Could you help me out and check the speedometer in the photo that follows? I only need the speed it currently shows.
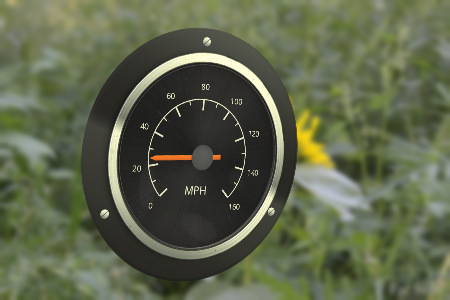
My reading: 25 mph
